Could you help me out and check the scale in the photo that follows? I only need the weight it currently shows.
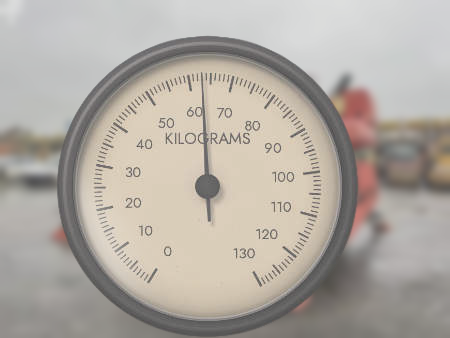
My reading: 63 kg
